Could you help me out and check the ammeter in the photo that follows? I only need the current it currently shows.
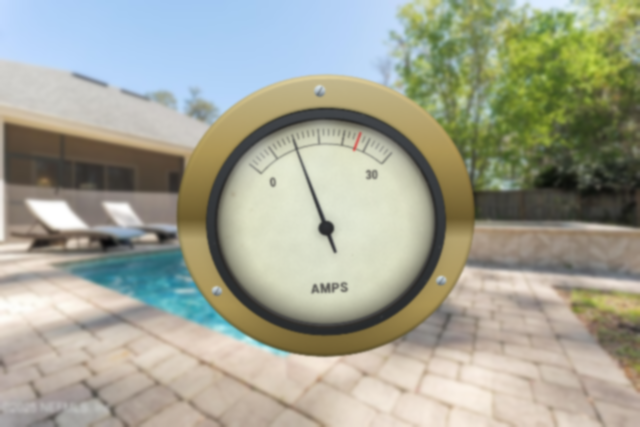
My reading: 10 A
